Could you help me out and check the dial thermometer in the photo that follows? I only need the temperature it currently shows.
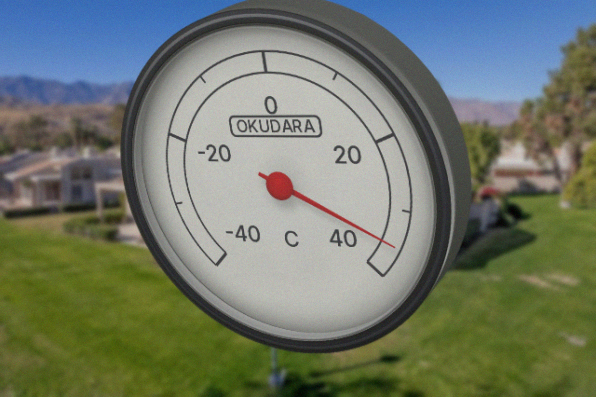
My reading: 35 °C
